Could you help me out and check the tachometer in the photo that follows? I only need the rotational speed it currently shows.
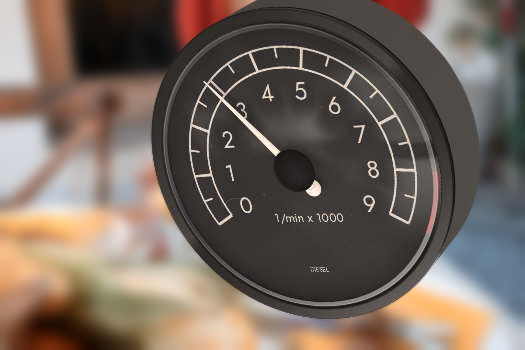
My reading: 3000 rpm
